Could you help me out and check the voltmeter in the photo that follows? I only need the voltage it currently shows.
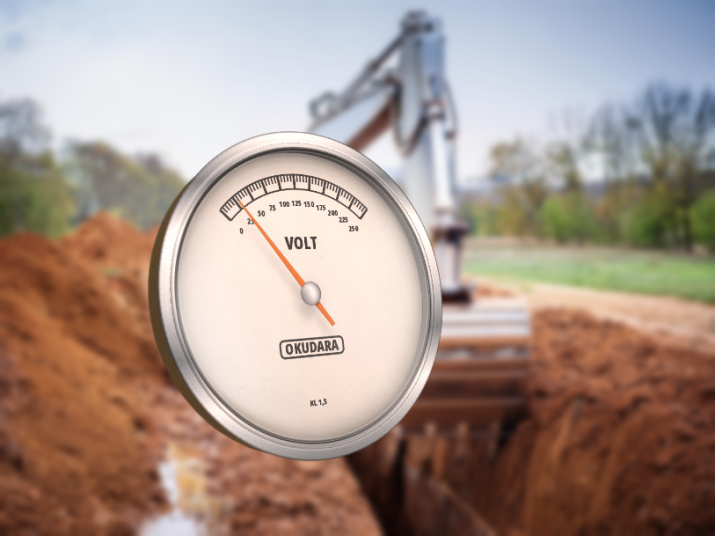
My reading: 25 V
